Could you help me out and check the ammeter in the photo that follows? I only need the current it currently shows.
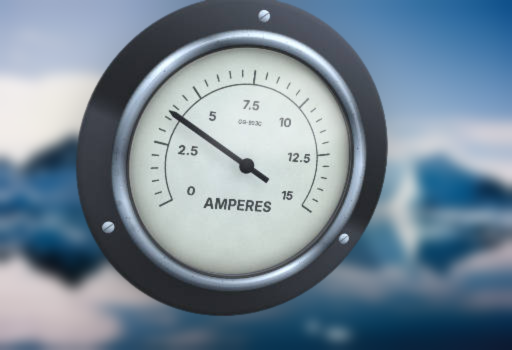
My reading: 3.75 A
